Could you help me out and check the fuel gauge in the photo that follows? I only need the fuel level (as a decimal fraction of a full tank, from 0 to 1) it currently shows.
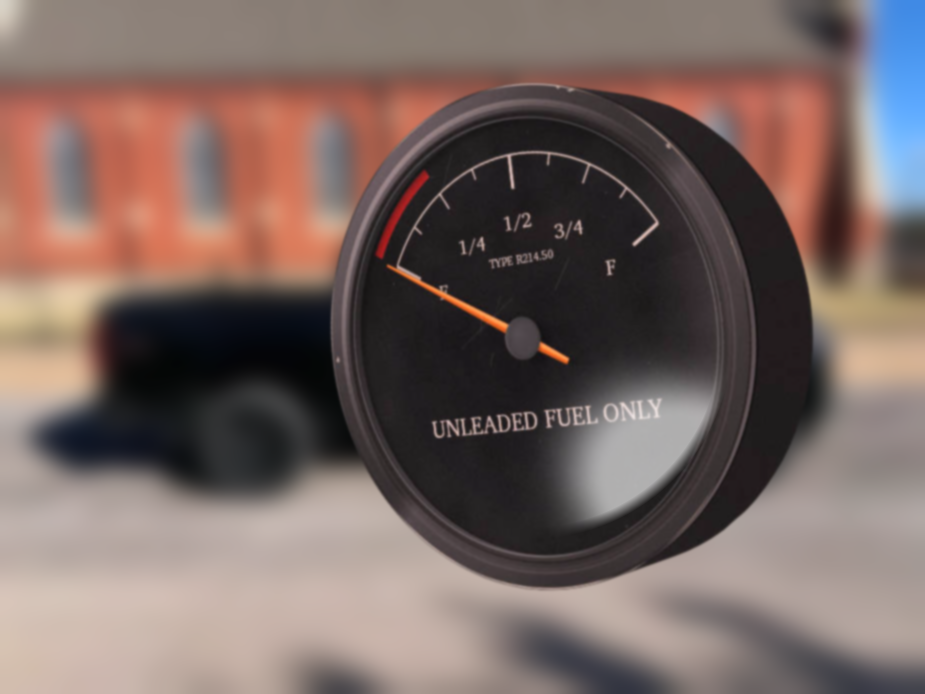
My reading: 0
